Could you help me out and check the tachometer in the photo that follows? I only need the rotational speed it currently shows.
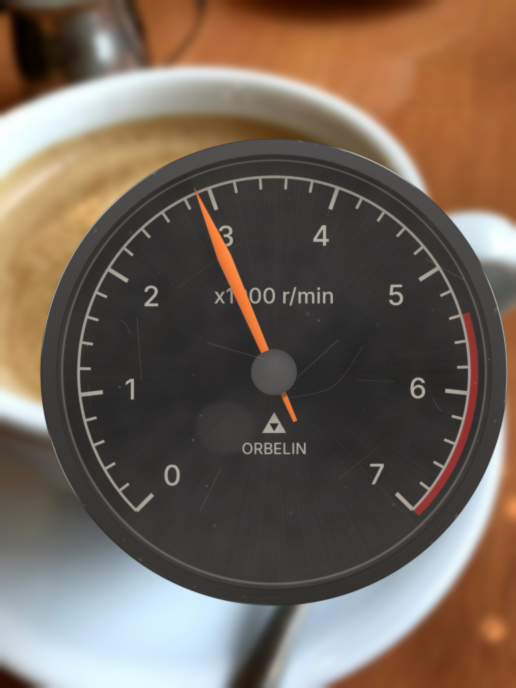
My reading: 2900 rpm
